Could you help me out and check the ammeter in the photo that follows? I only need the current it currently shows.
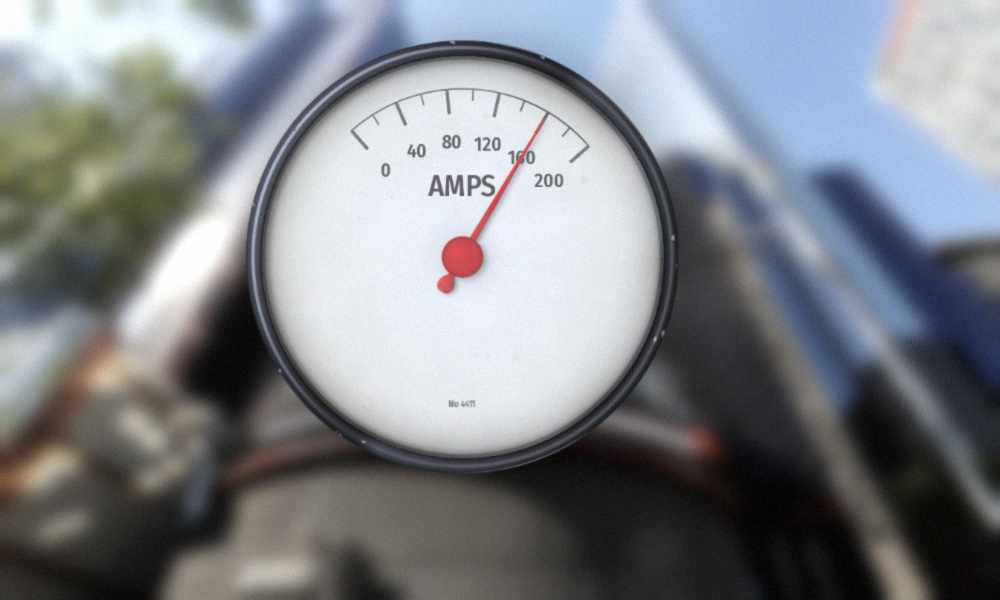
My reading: 160 A
